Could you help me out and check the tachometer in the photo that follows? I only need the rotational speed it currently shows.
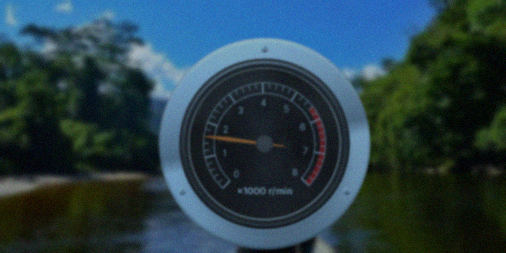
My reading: 1600 rpm
